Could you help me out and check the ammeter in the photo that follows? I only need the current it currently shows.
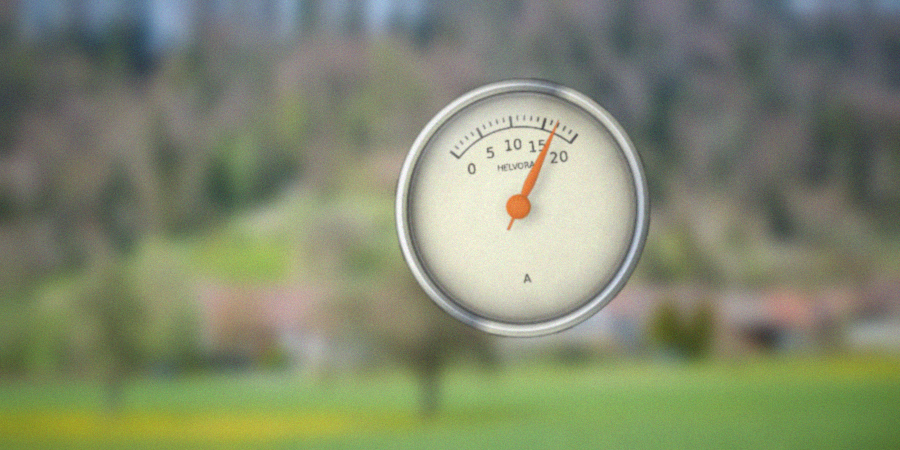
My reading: 17 A
